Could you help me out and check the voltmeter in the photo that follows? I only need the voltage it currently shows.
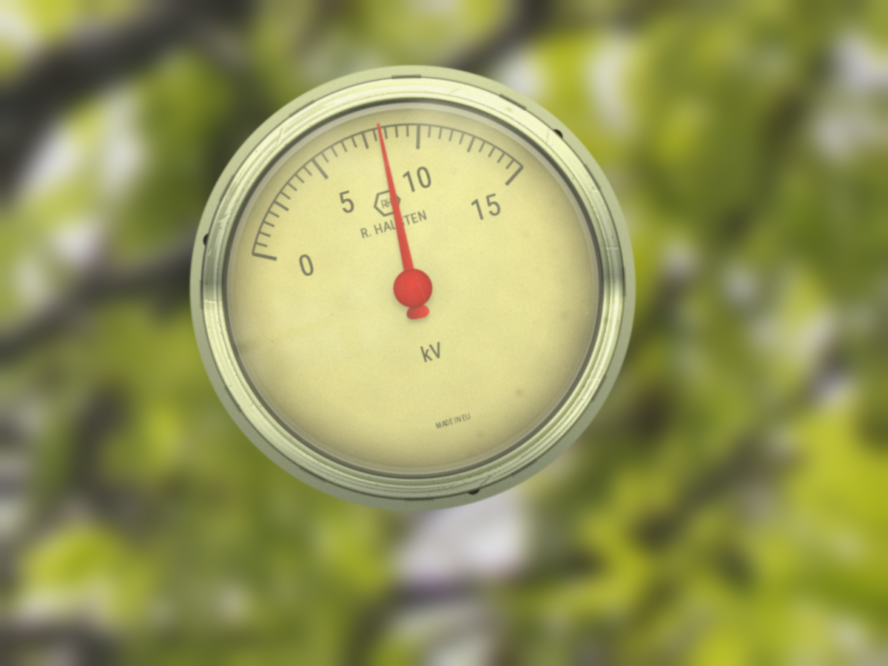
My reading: 8.25 kV
